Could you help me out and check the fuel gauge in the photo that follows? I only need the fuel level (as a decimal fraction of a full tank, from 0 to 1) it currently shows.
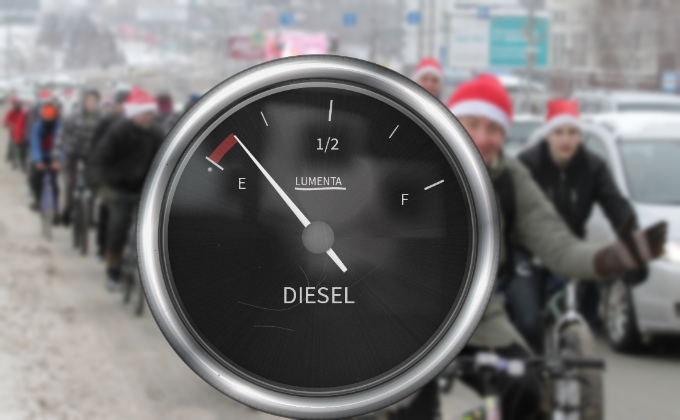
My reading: 0.125
